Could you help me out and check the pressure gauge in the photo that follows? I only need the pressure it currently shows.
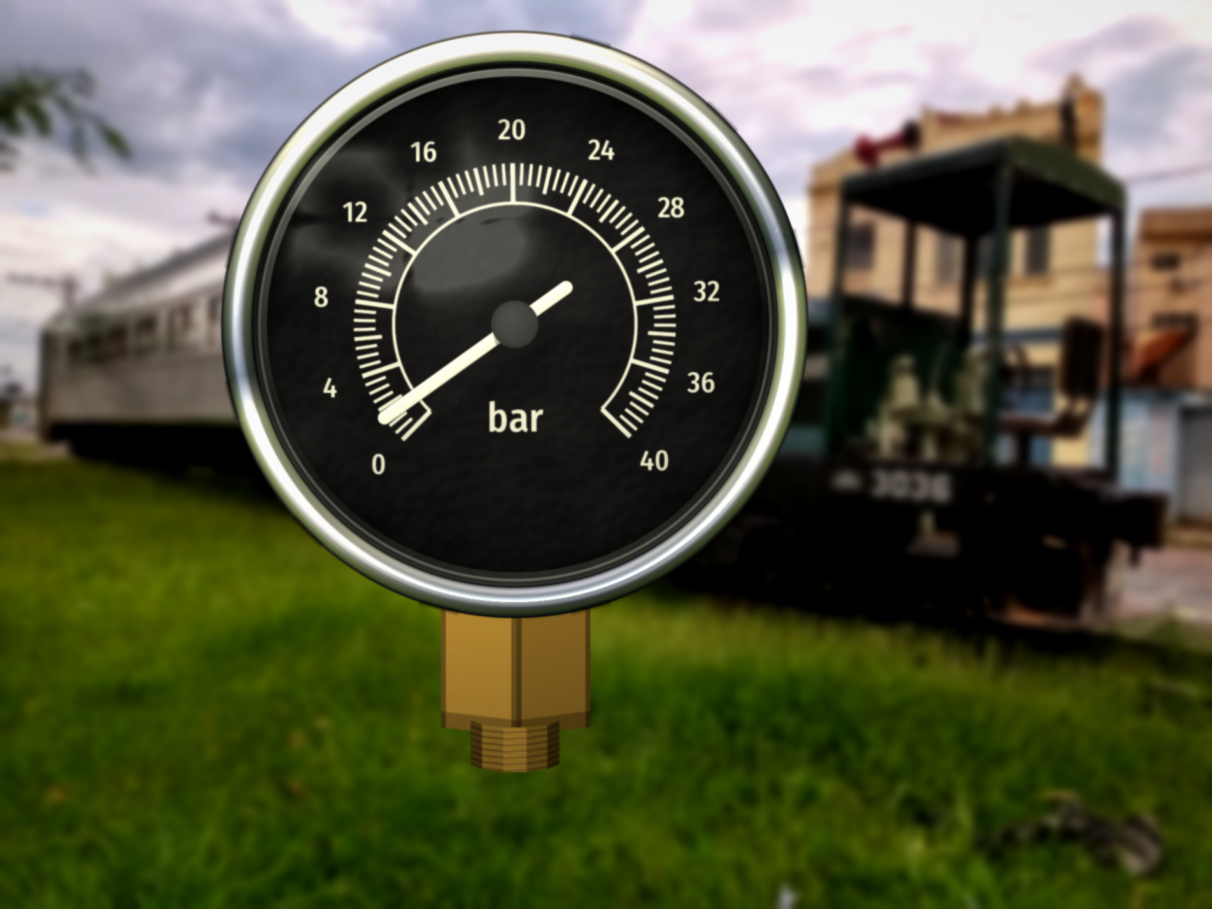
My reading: 1.5 bar
